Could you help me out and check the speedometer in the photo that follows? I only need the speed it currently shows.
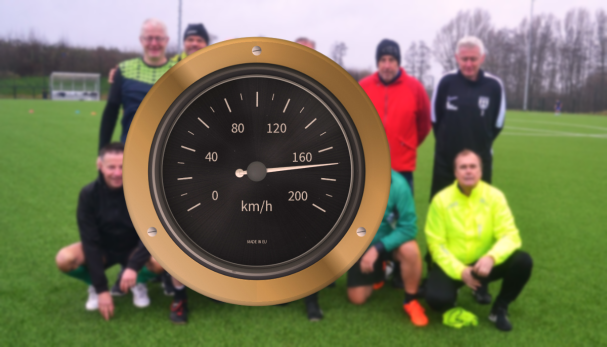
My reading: 170 km/h
